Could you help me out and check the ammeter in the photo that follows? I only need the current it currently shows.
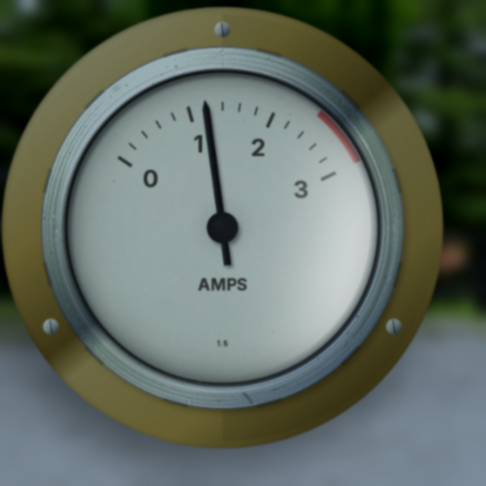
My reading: 1.2 A
